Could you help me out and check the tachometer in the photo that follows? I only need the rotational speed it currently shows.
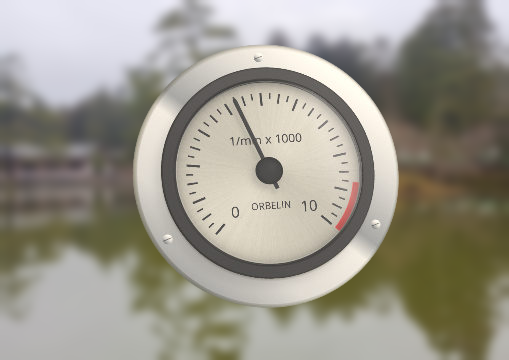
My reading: 4250 rpm
